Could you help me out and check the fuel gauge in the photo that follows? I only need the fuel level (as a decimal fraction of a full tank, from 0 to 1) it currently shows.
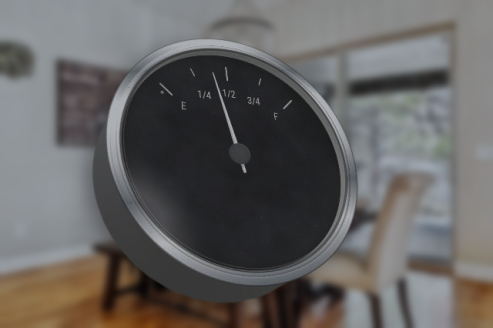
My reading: 0.375
